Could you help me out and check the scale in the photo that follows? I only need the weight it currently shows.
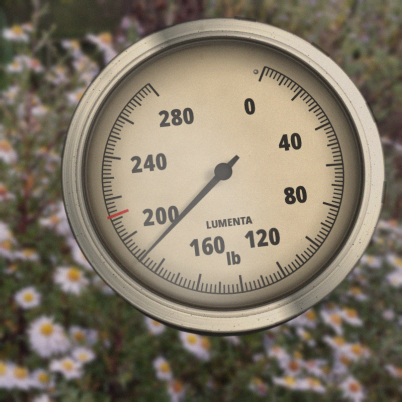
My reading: 188 lb
